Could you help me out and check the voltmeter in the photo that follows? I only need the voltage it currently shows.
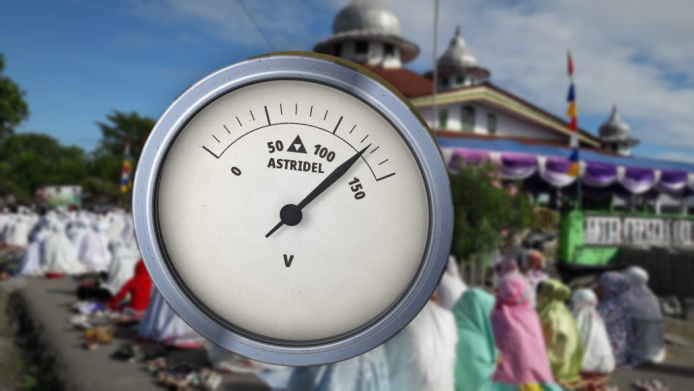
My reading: 125 V
